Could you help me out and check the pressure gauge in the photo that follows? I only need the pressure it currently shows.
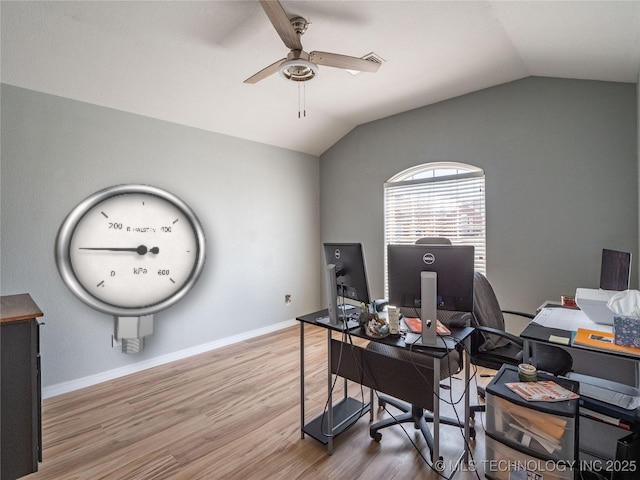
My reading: 100 kPa
